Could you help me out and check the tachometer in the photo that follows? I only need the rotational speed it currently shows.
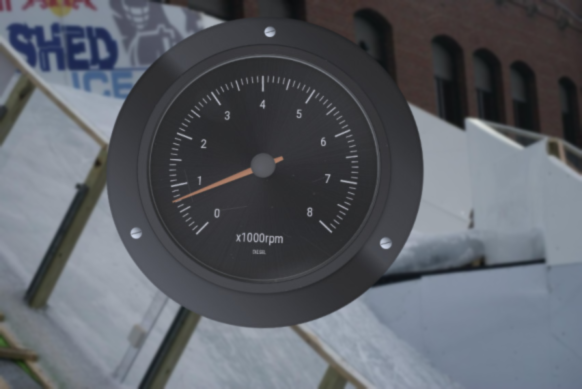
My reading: 700 rpm
